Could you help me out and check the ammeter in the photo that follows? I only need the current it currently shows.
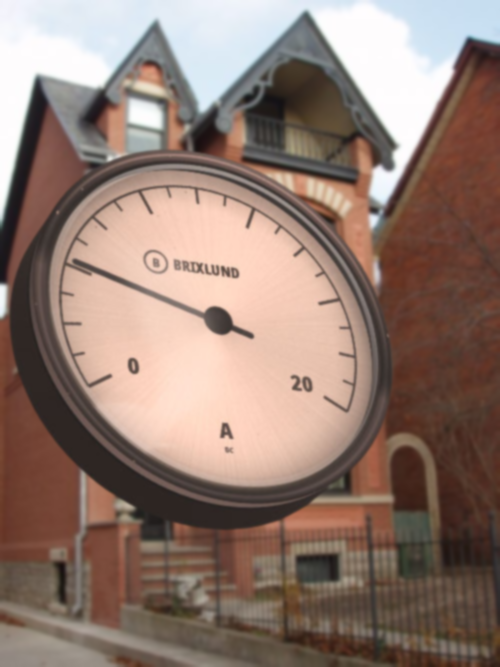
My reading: 4 A
